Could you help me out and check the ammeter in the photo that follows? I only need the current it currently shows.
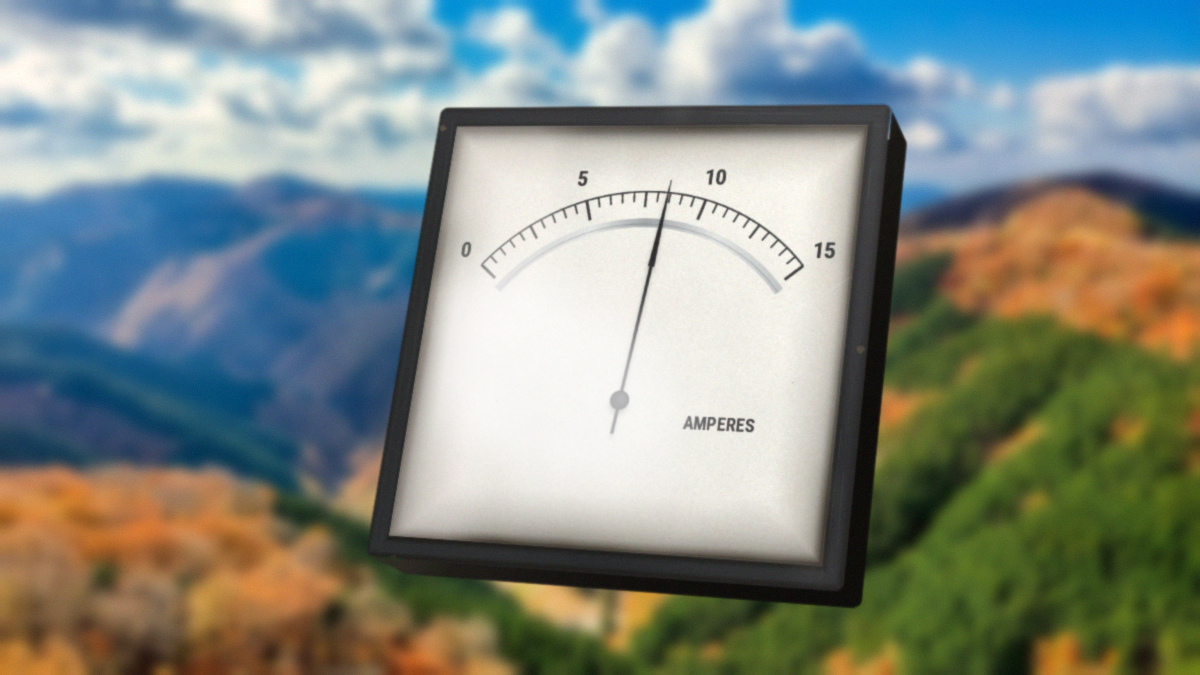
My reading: 8.5 A
